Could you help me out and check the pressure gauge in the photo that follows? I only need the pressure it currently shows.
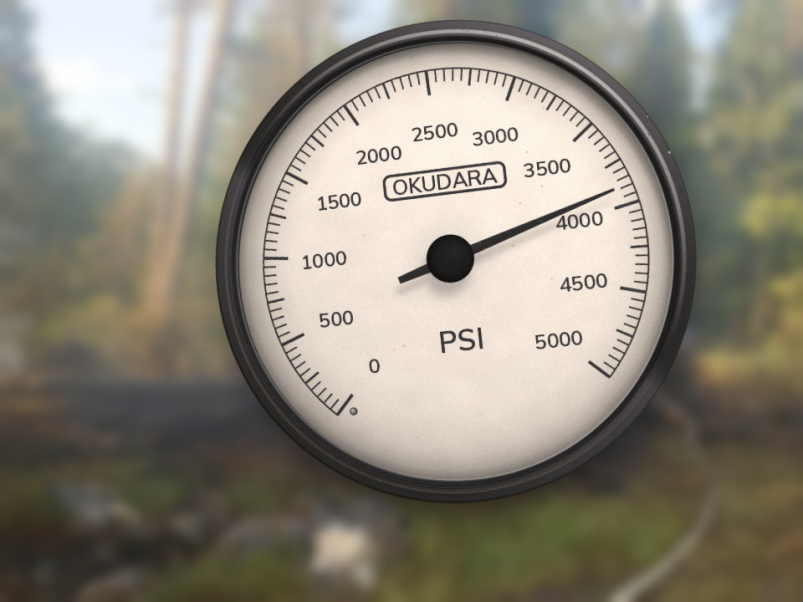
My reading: 3900 psi
